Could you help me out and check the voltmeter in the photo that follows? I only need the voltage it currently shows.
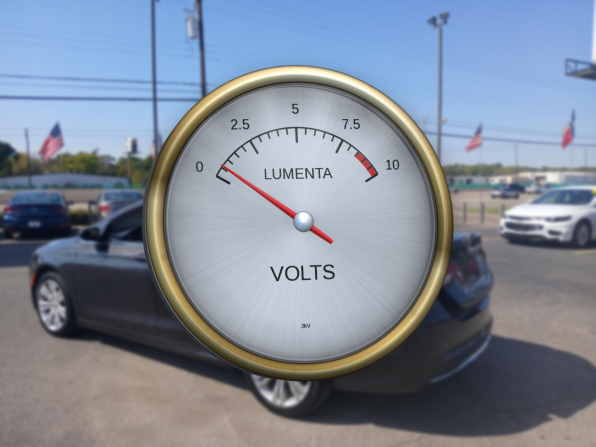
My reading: 0.5 V
